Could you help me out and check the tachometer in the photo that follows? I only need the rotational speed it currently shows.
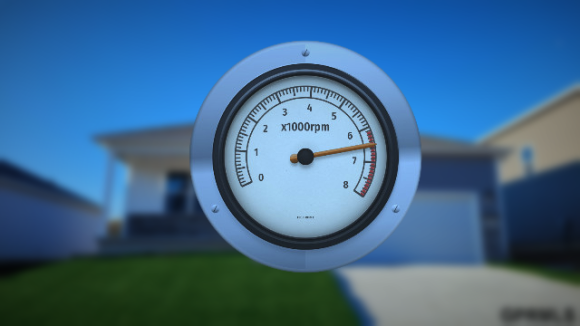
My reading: 6500 rpm
